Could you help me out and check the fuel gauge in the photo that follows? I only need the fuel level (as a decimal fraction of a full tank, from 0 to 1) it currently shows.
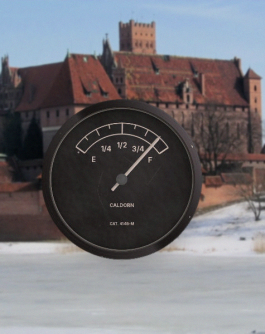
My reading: 0.875
